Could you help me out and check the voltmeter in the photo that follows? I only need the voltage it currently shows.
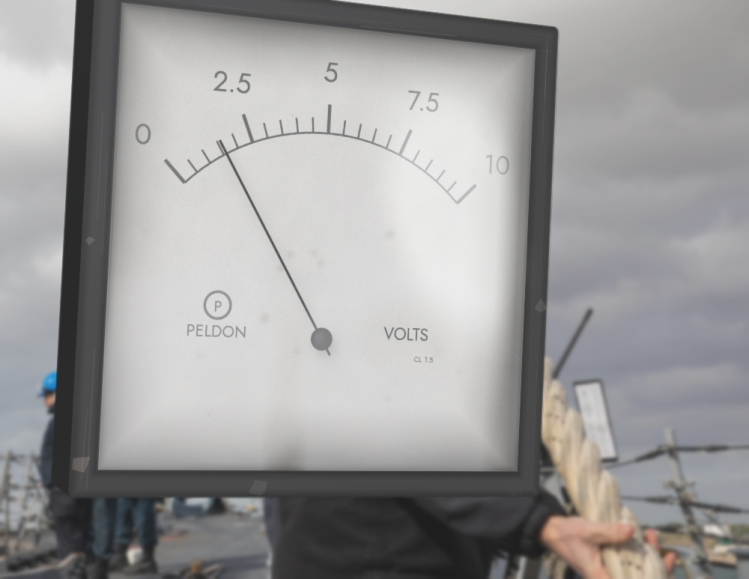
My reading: 1.5 V
